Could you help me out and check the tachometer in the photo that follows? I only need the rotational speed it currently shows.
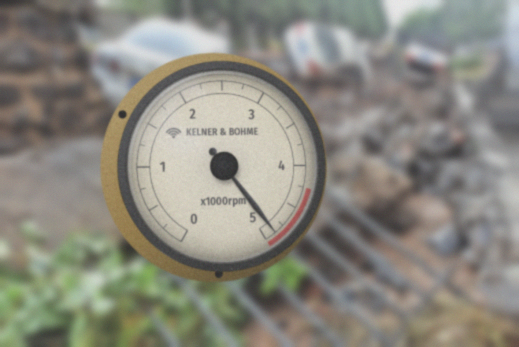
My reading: 4875 rpm
